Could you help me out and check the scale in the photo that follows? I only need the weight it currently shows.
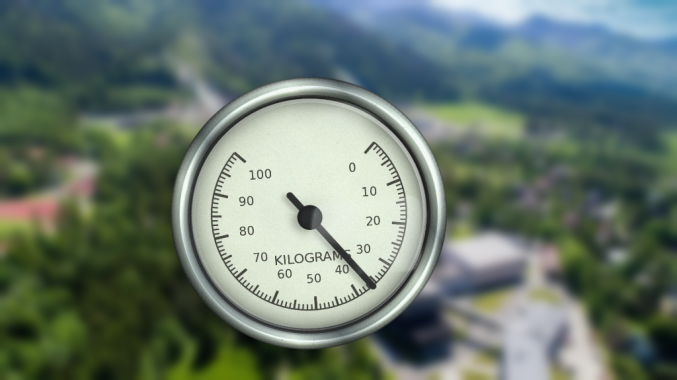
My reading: 36 kg
